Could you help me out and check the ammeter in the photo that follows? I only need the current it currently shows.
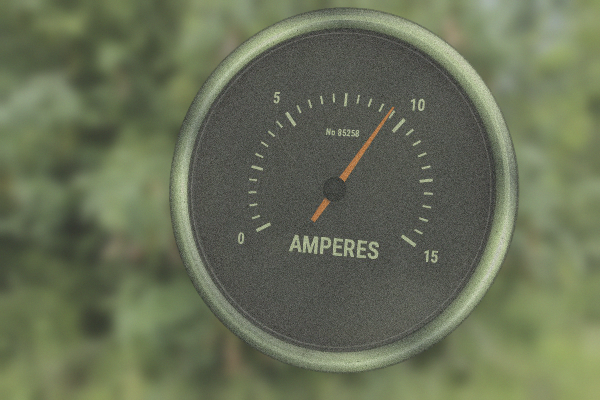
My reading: 9.5 A
